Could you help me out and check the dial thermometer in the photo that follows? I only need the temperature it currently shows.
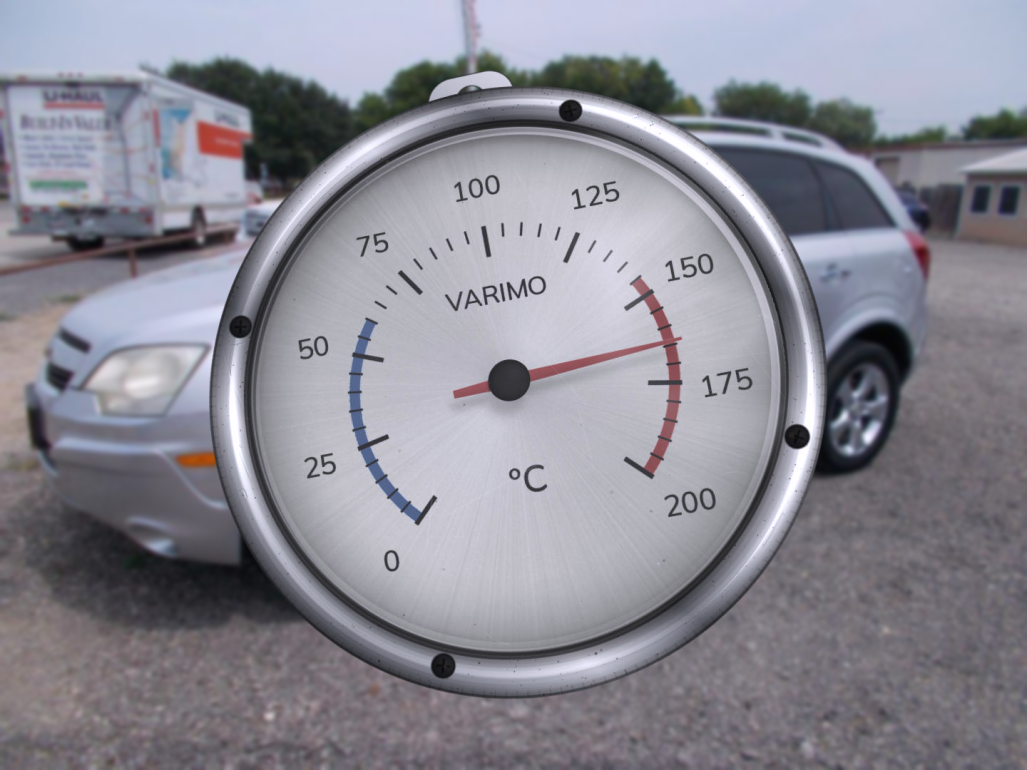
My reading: 165 °C
